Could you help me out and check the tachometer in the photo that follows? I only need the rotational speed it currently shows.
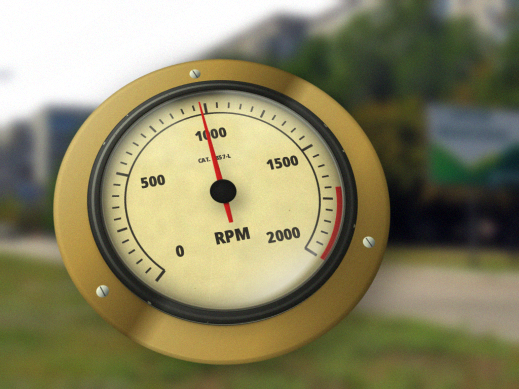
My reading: 975 rpm
